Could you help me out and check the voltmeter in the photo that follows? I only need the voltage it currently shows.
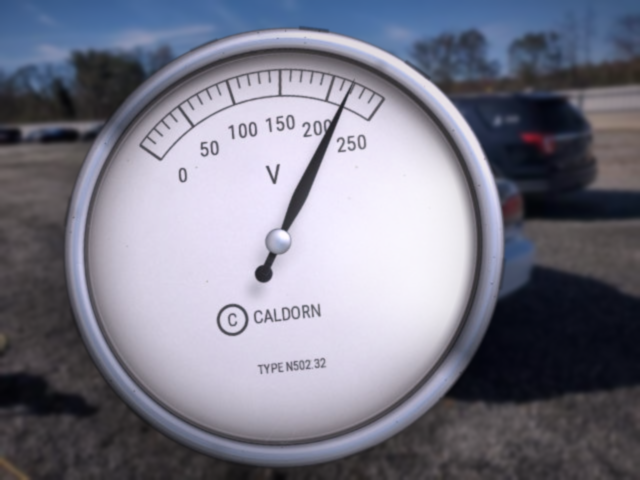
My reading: 220 V
